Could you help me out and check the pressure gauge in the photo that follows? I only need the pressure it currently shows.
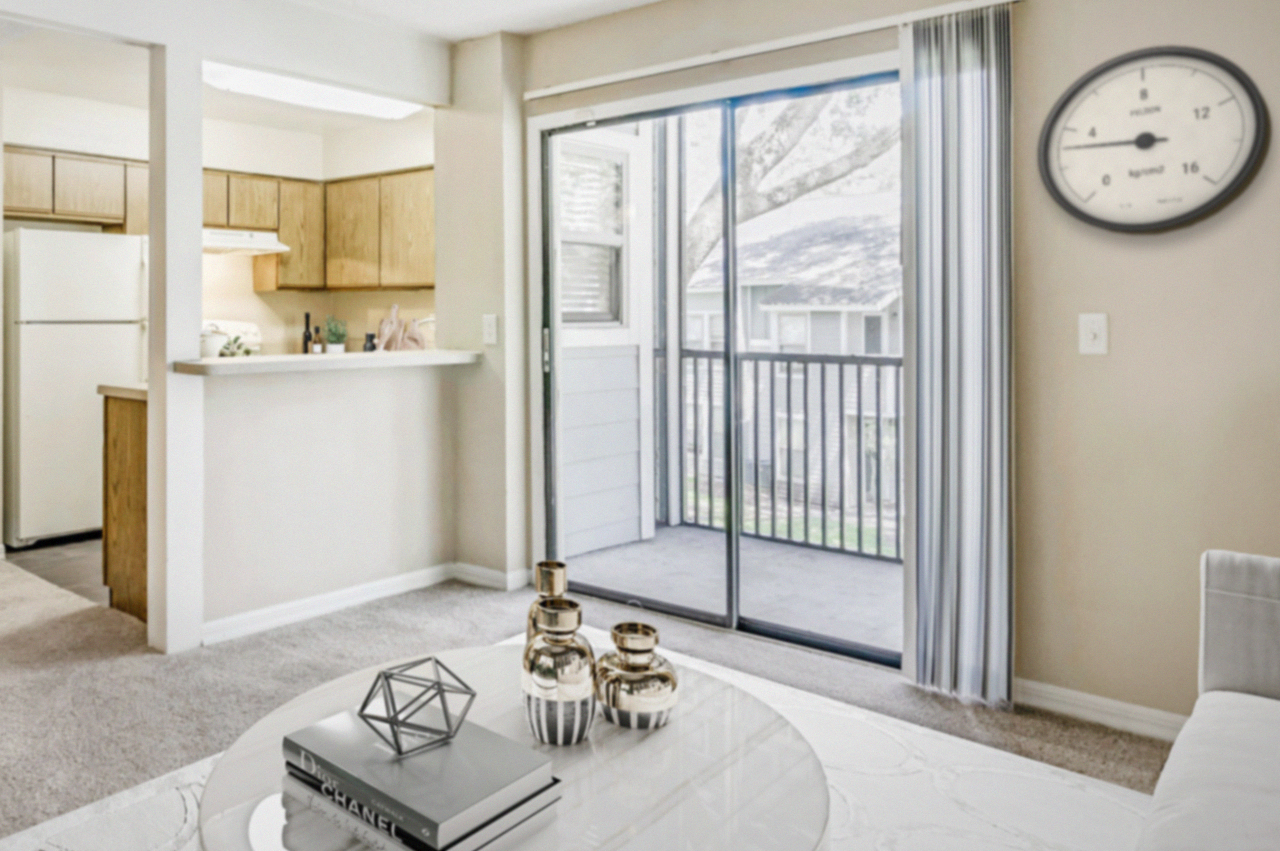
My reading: 3 kg/cm²
